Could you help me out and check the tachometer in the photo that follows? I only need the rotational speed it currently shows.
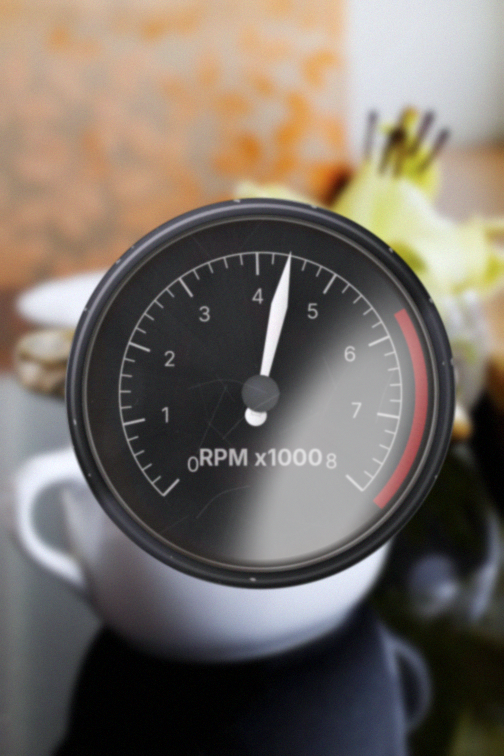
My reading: 4400 rpm
